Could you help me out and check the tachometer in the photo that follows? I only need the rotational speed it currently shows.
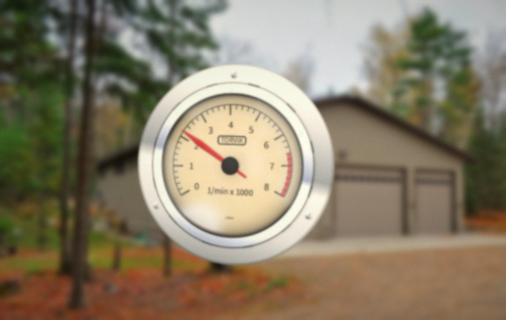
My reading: 2200 rpm
